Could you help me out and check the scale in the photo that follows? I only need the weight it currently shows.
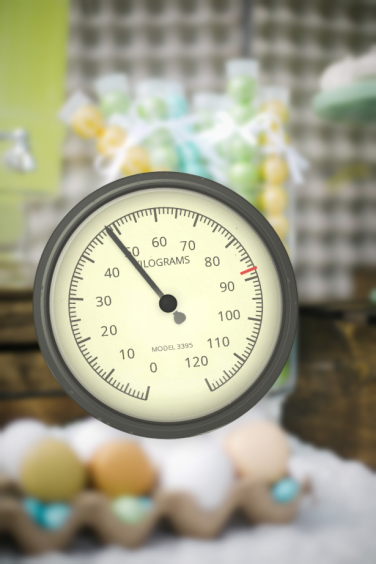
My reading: 48 kg
